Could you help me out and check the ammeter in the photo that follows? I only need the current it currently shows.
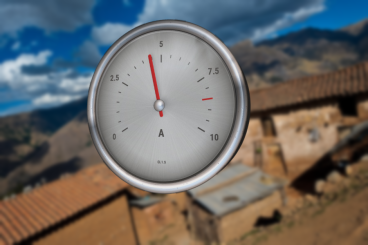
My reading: 4.5 A
